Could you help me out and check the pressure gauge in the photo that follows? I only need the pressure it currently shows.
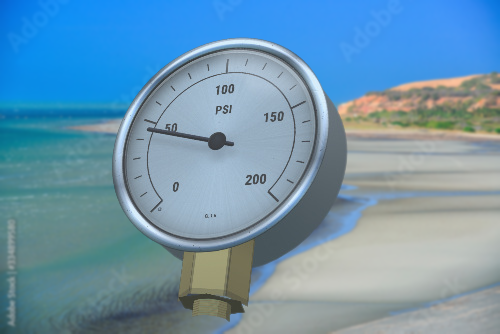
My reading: 45 psi
